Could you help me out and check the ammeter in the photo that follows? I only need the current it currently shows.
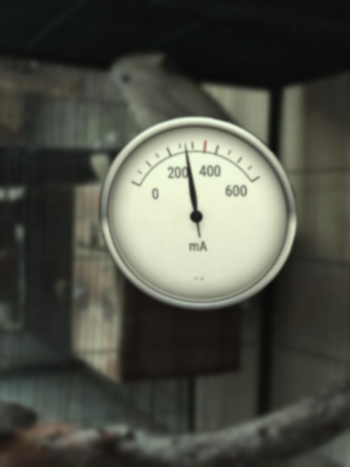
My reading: 275 mA
